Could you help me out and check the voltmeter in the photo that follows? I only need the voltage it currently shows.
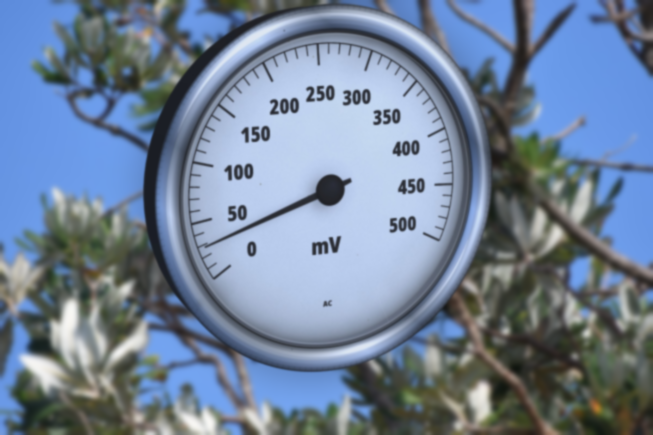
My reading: 30 mV
